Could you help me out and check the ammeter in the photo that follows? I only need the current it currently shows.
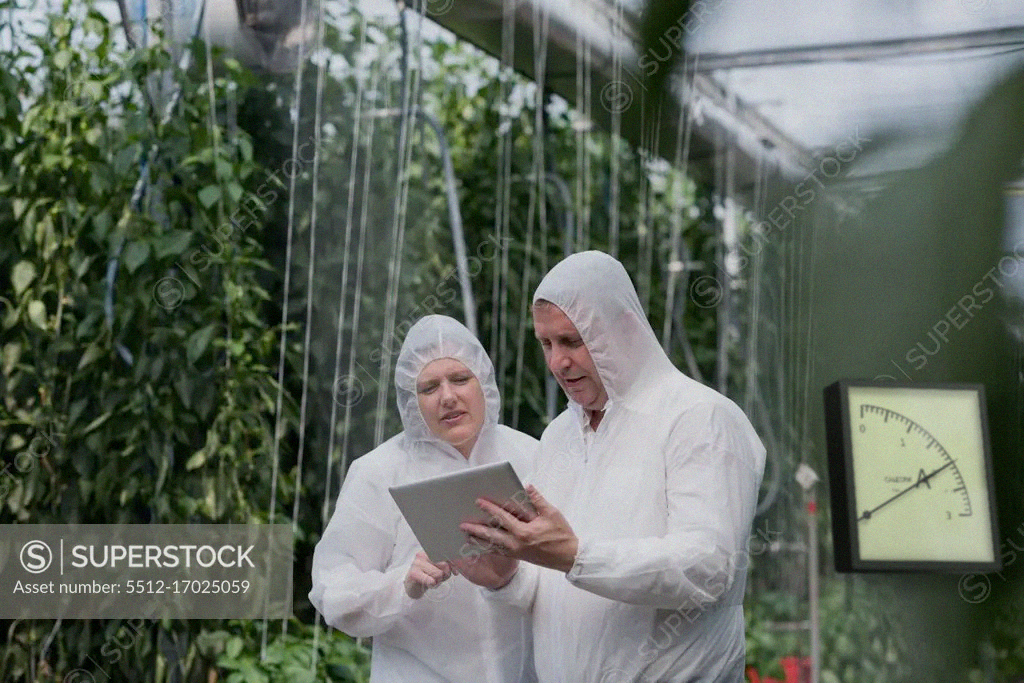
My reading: 2 A
